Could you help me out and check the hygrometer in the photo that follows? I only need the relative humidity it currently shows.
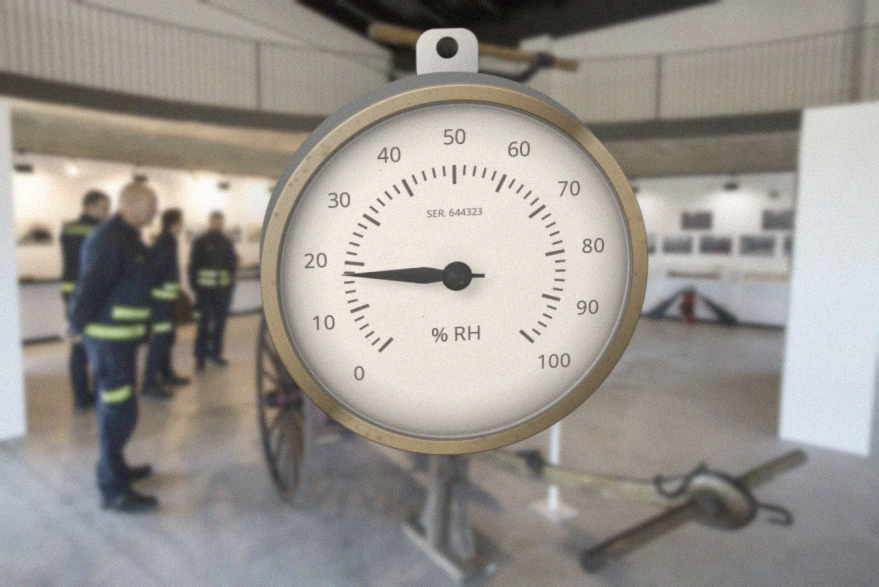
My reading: 18 %
